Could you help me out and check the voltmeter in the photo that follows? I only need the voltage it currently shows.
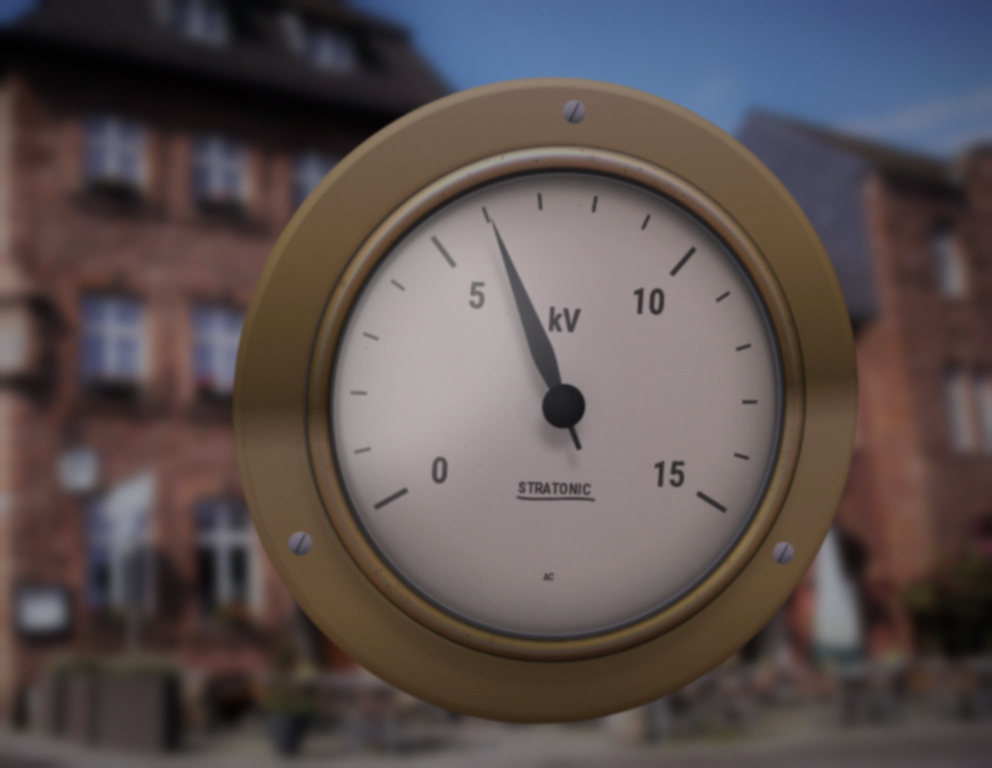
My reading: 6 kV
